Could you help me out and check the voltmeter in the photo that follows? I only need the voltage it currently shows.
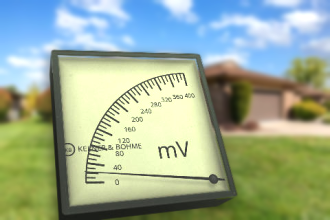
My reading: 20 mV
